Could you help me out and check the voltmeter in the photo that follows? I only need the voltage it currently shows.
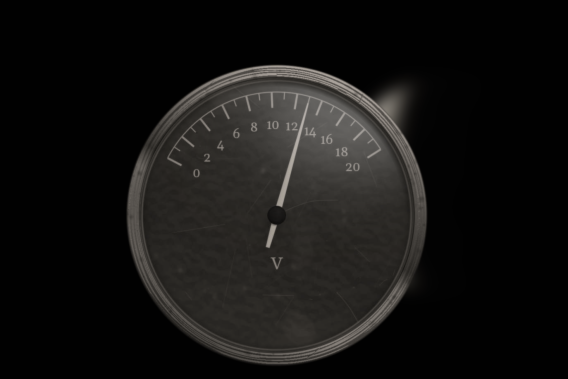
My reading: 13 V
